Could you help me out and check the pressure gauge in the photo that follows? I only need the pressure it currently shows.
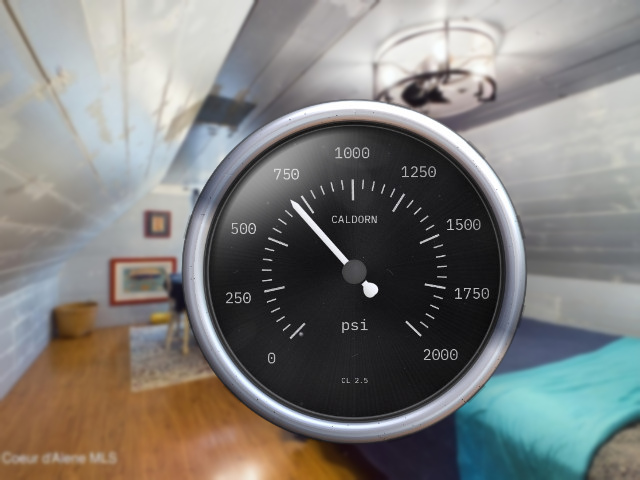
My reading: 700 psi
